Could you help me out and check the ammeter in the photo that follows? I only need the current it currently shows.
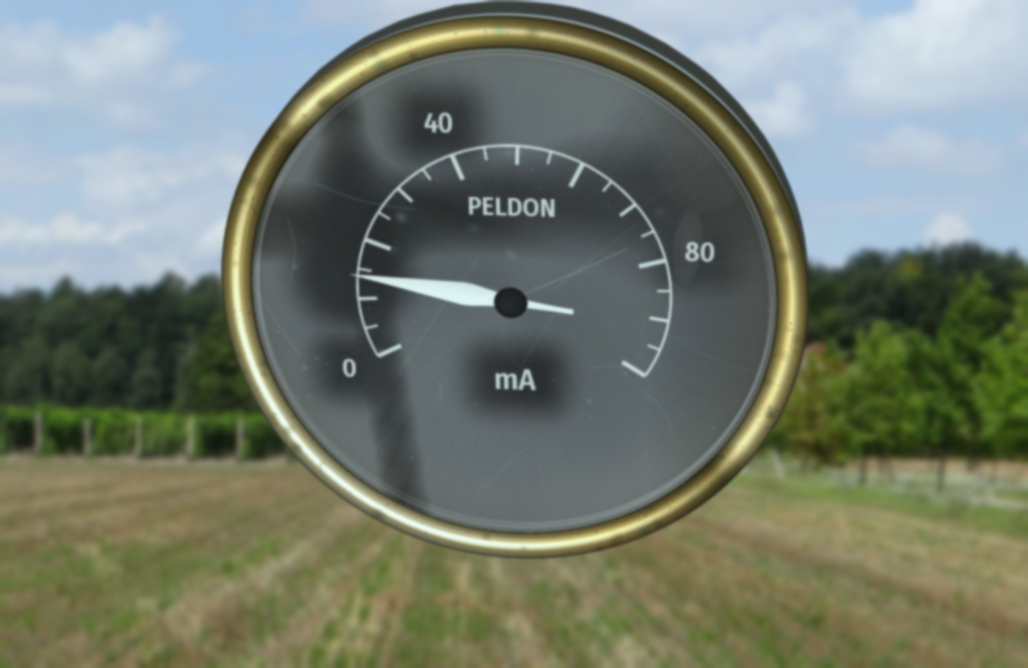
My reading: 15 mA
